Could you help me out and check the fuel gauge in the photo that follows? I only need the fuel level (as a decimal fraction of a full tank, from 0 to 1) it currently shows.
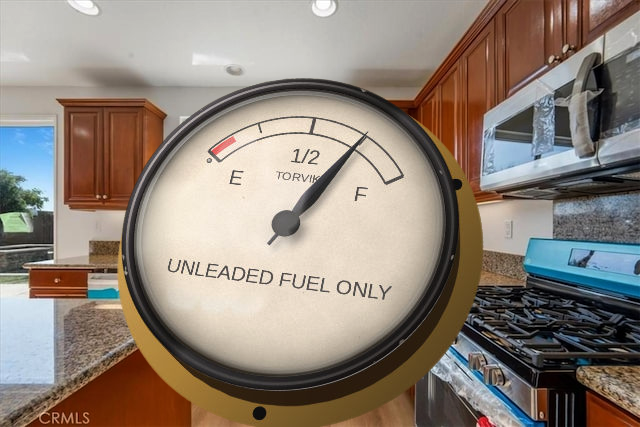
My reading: 0.75
